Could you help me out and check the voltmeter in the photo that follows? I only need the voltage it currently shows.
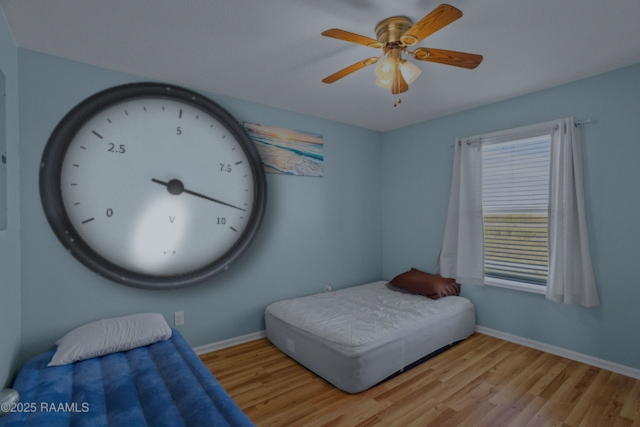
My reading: 9.25 V
